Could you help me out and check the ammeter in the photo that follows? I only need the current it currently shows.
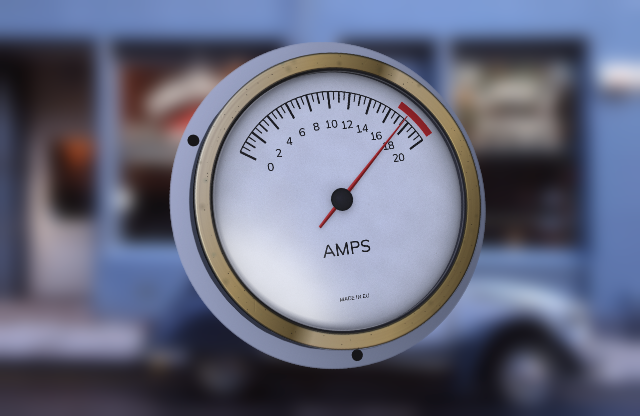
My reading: 17.5 A
